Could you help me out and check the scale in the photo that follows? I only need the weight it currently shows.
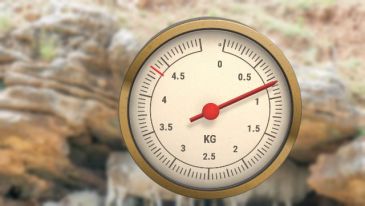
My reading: 0.8 kg
